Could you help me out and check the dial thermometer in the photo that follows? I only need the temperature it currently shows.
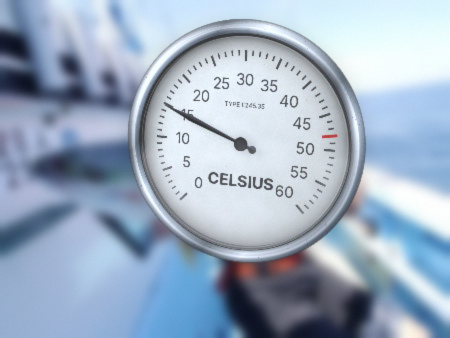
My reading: 15 °C
